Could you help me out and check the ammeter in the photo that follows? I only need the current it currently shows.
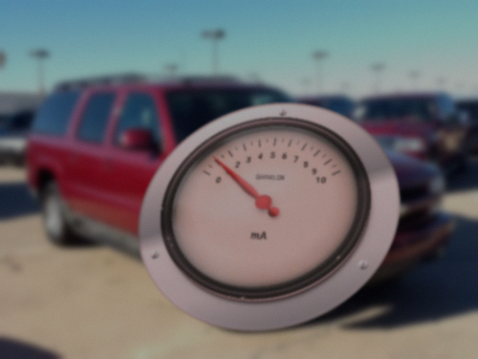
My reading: 1 mA
